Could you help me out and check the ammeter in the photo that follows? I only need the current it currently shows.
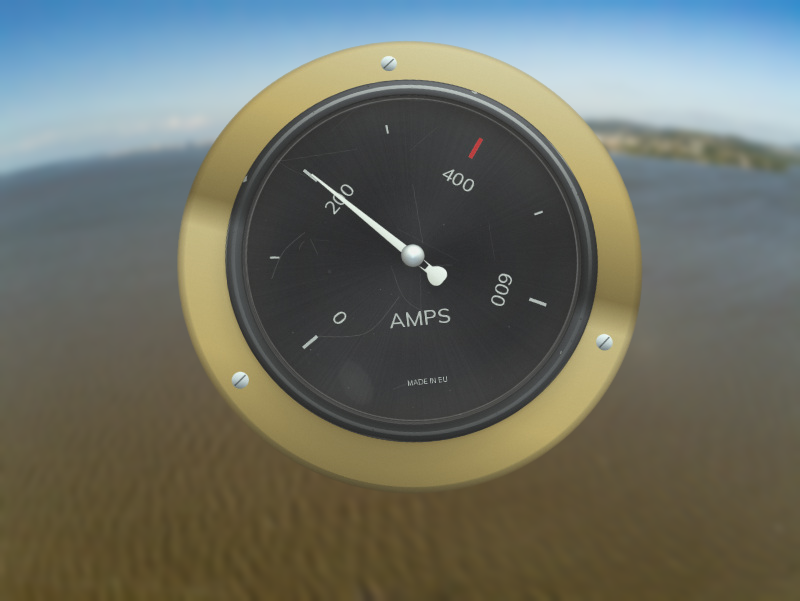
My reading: 200 A
